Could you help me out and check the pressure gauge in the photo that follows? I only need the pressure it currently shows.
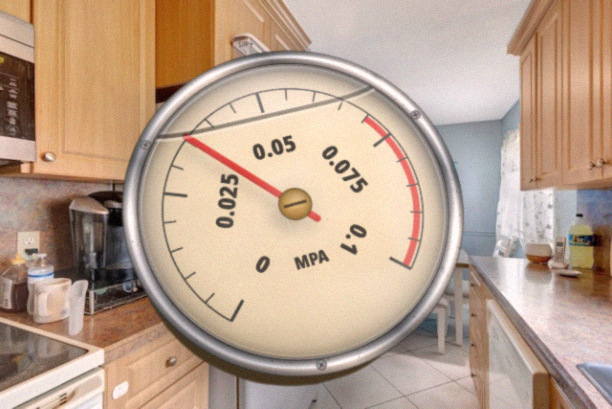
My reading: 0.035 MPa
